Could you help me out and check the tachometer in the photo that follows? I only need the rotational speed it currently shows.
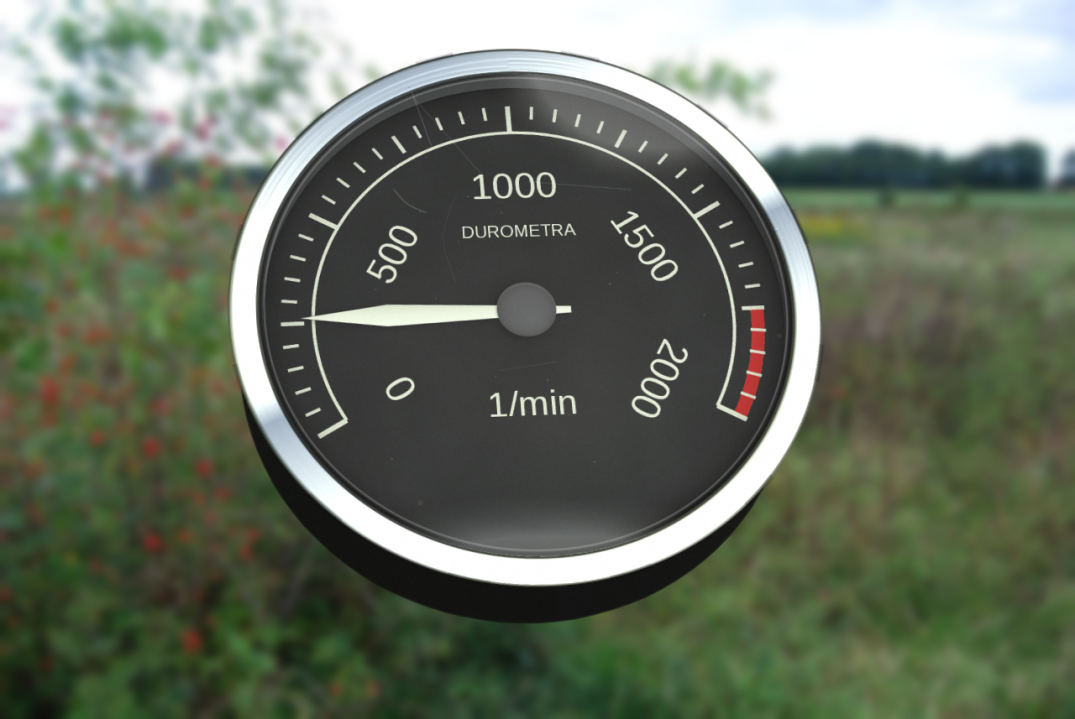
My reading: 250 rpm
